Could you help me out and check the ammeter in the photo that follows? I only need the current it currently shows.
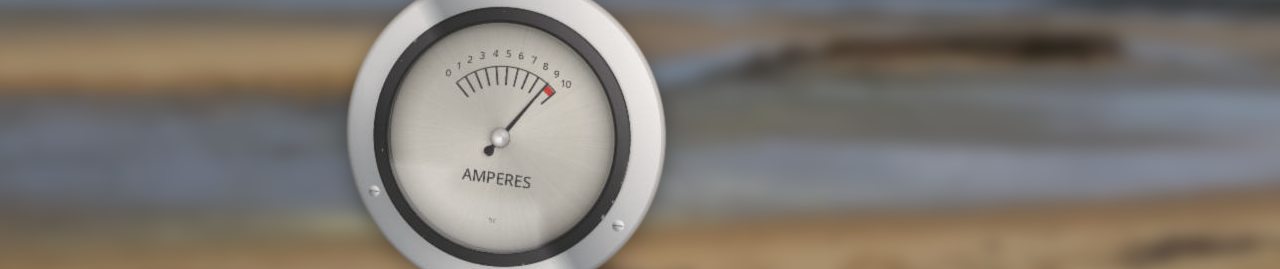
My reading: 9 A
